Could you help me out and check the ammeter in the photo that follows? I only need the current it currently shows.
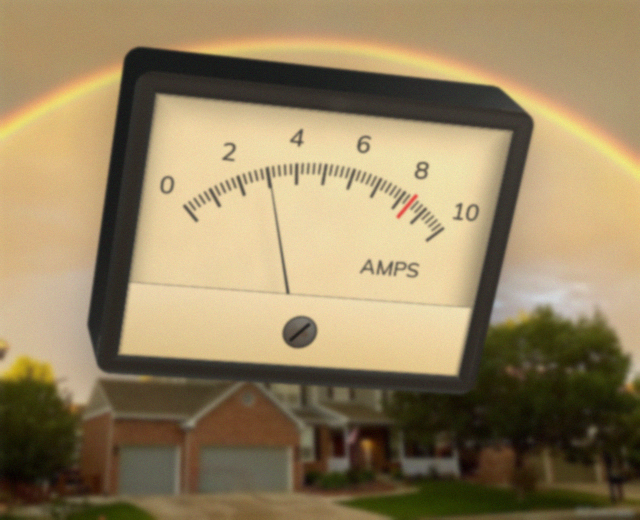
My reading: 3 A
